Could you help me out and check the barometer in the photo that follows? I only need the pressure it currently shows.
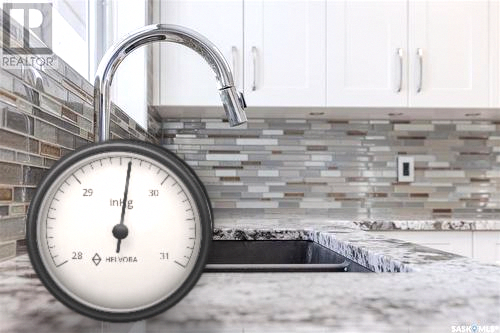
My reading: 29.6 inHg
